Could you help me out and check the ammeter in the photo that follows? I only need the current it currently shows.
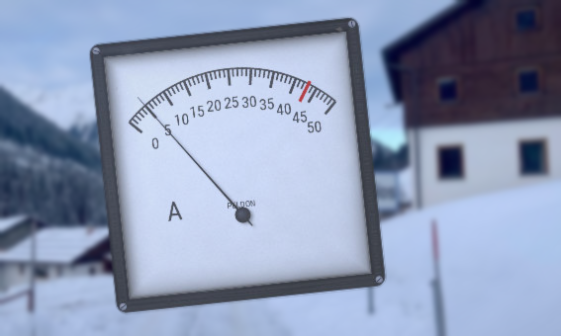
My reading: 5 A
